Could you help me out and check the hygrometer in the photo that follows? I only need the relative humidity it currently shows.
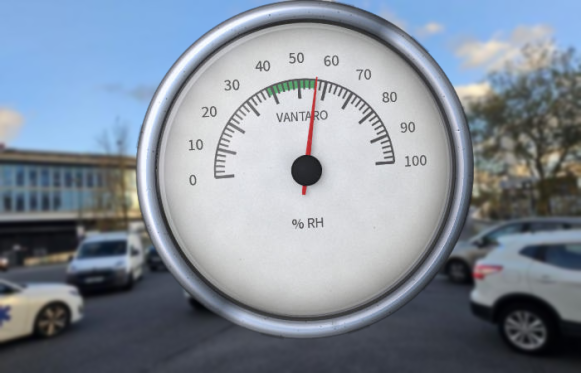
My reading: 56 %
